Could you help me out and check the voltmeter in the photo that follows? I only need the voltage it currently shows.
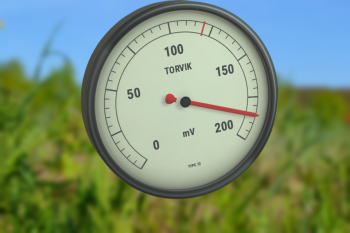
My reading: 185 mV
